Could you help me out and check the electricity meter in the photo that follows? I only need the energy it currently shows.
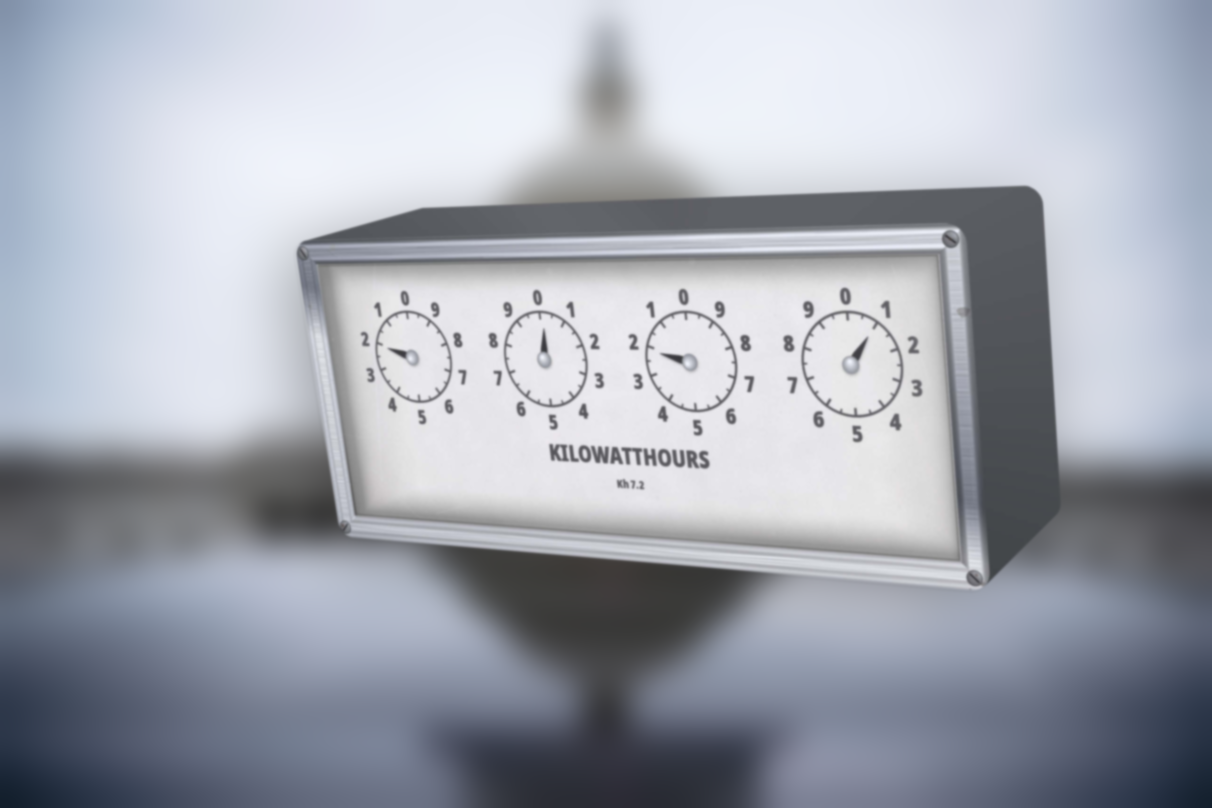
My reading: 2021 kWh
